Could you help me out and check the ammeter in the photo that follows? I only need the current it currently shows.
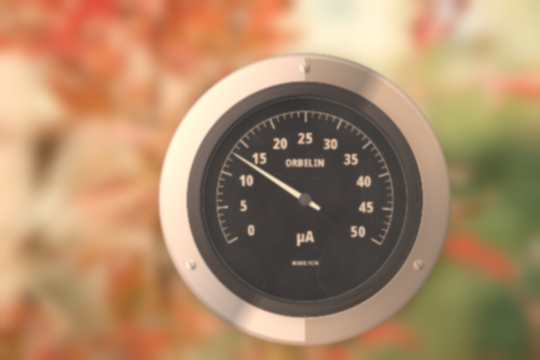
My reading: 13 µA
